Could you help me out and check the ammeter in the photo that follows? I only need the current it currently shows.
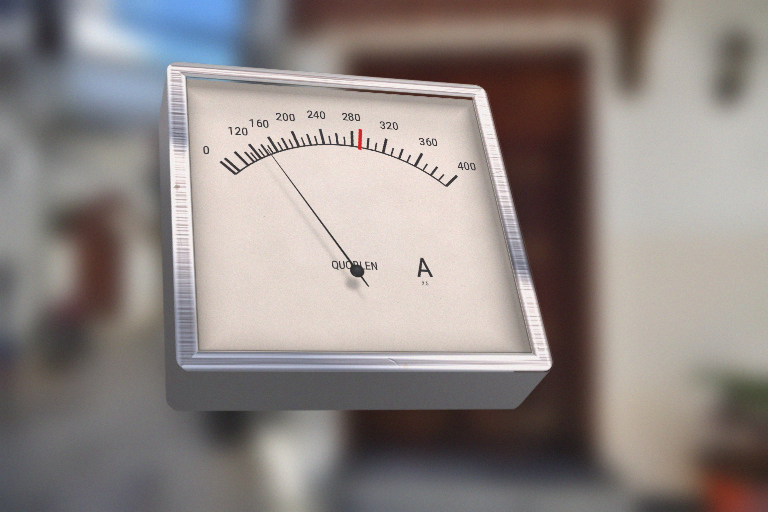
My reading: 140 A
